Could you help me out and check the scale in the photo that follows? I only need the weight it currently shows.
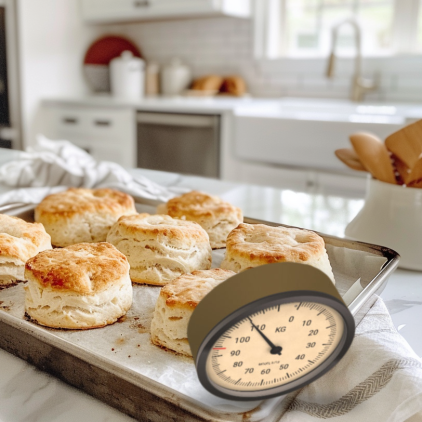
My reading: 110 kg
